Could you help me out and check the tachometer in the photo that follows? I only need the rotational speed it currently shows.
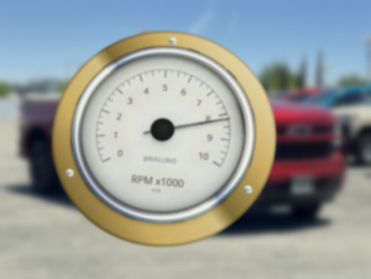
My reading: 8250 rpm
